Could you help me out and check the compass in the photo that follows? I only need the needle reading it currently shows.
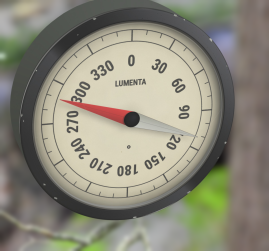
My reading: 290 °
